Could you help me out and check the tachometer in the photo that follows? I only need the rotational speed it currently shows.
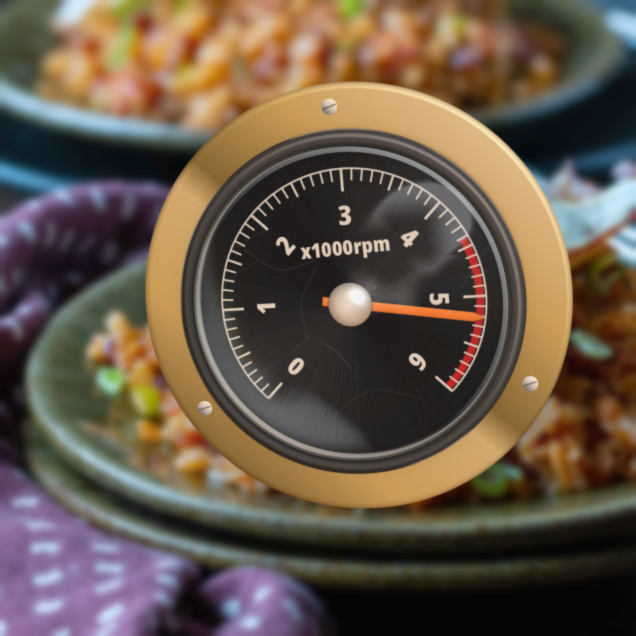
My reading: 5200 rpm
